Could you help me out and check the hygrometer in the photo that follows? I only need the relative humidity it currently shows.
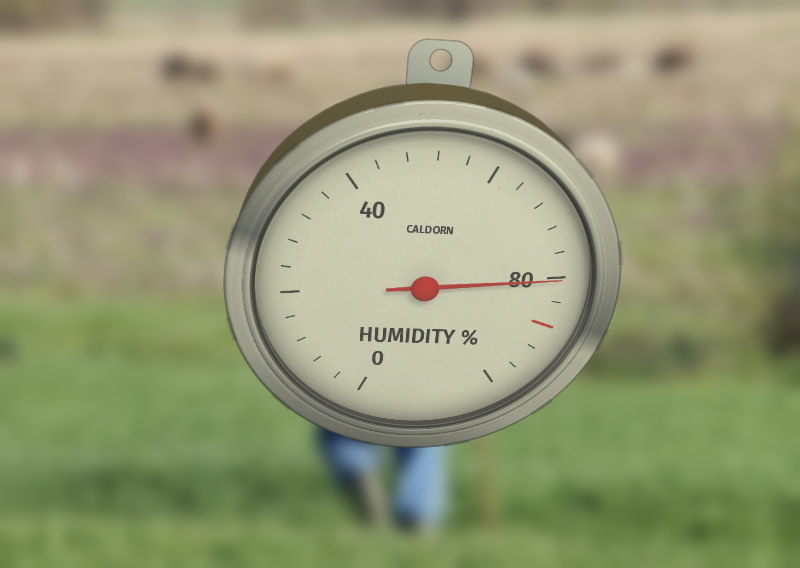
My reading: 80 %
